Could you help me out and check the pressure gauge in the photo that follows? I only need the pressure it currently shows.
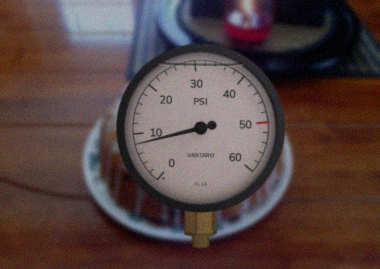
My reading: 8 psi
